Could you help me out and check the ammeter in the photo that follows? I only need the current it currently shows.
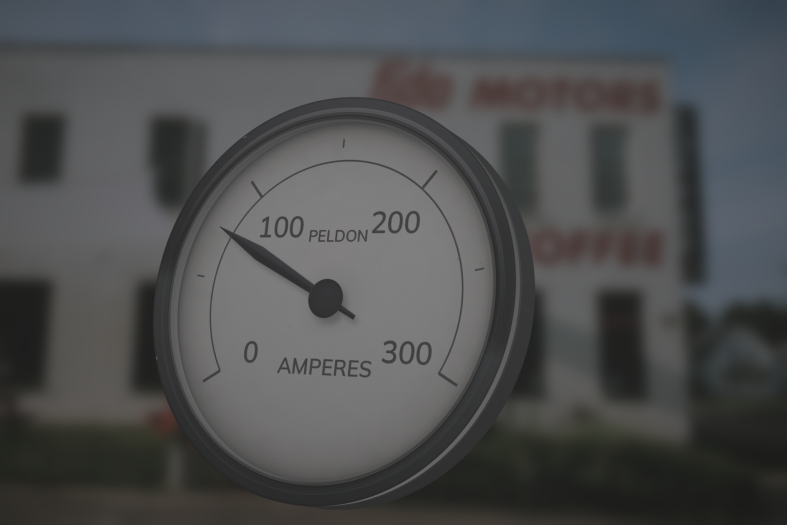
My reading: 75 A
